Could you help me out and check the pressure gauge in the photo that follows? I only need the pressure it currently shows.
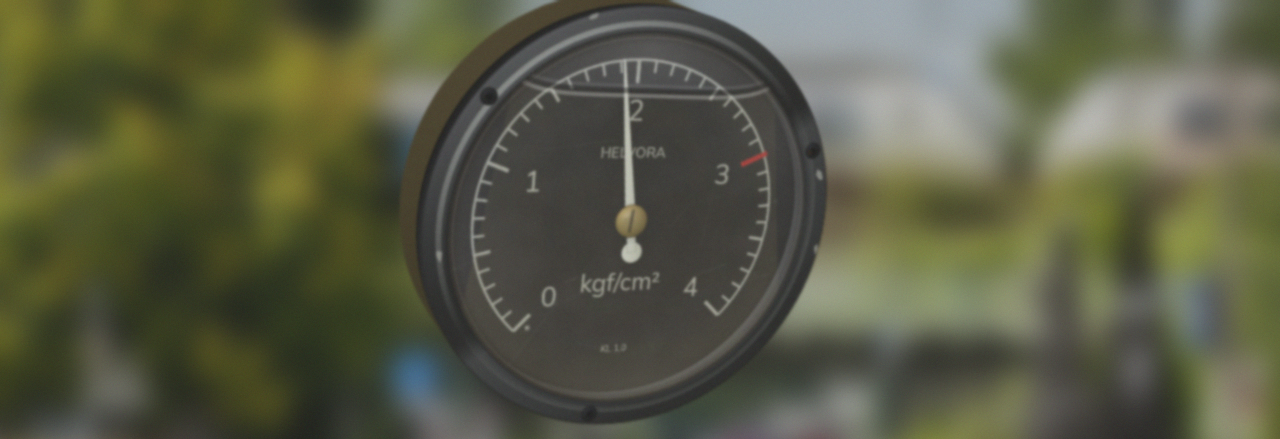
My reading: 1.9 kg/cm²
